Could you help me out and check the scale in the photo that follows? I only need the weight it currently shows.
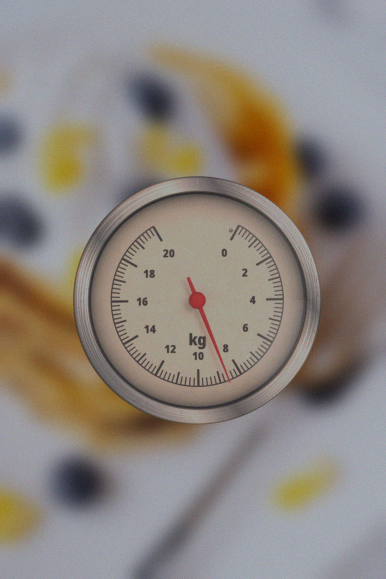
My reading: 8.6 kg
